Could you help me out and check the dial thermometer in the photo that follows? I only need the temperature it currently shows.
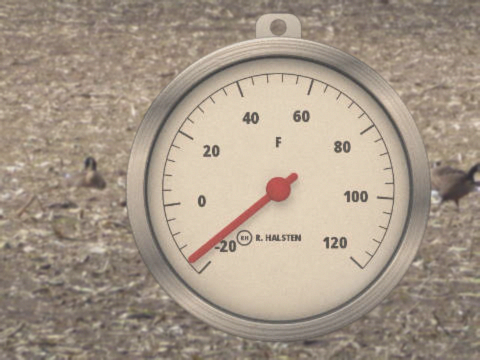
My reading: -16 °F
